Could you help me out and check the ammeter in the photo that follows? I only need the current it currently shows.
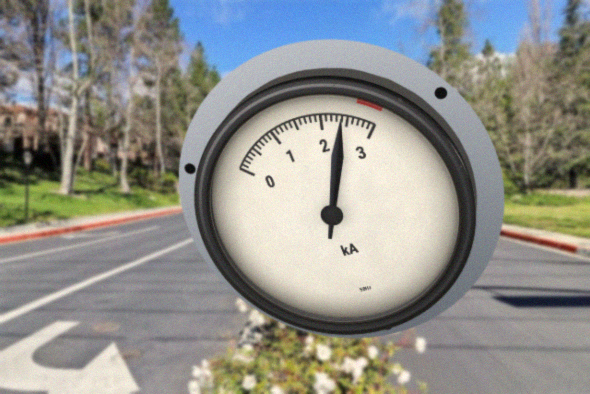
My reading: 2.4 kA
